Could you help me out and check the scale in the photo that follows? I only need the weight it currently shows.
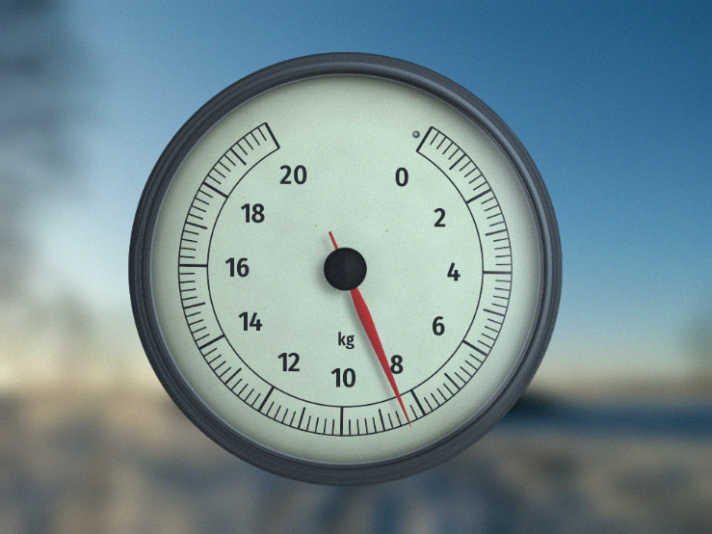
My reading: 8.4 kg
